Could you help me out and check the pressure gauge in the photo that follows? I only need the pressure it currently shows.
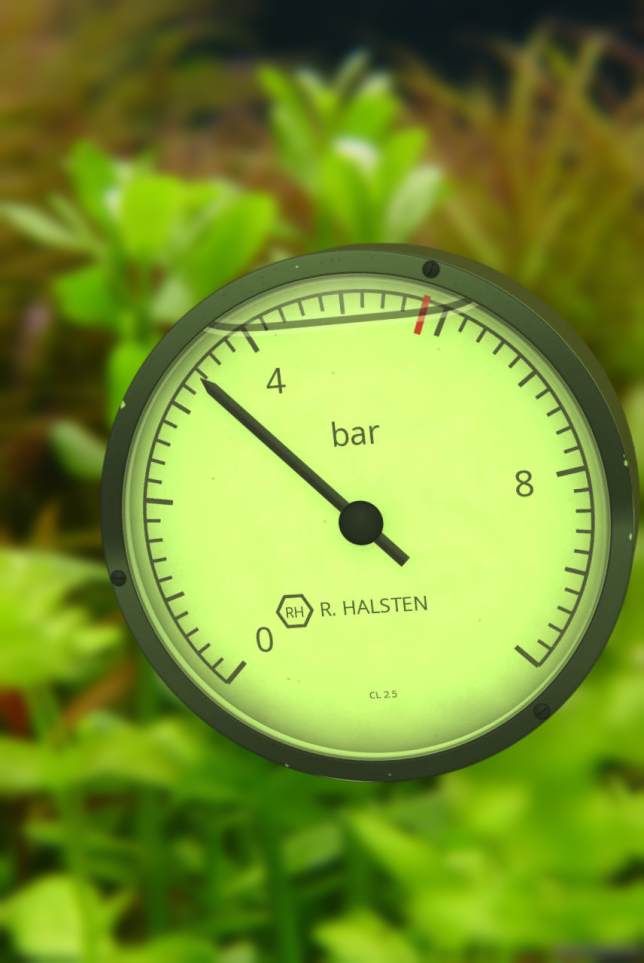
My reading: 3.4 bar
